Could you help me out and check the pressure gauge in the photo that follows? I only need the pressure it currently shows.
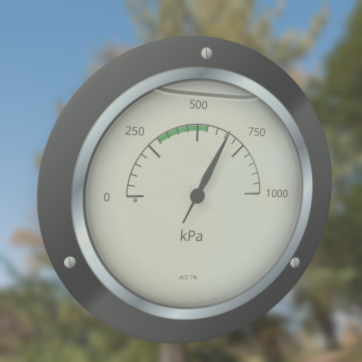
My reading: 650 kPa
